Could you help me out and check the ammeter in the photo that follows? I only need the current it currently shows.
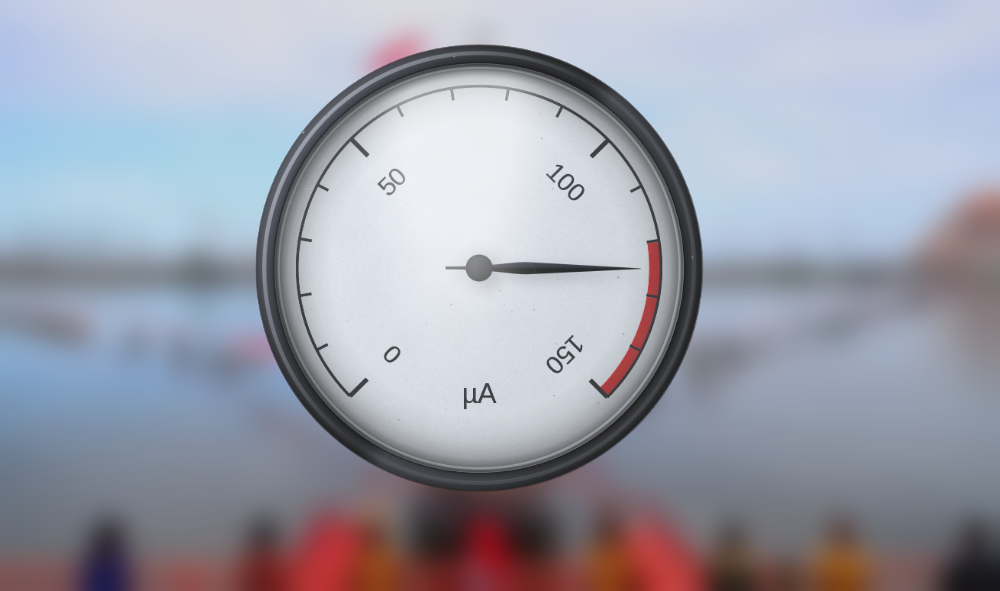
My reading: 125 µA
